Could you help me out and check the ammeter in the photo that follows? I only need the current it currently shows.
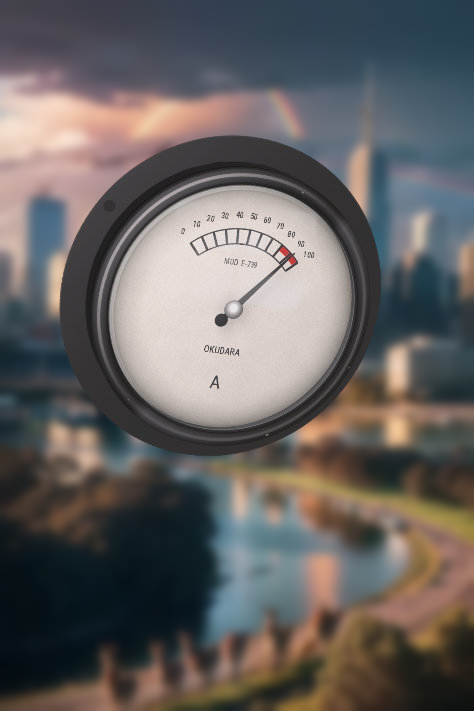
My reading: 90 A
